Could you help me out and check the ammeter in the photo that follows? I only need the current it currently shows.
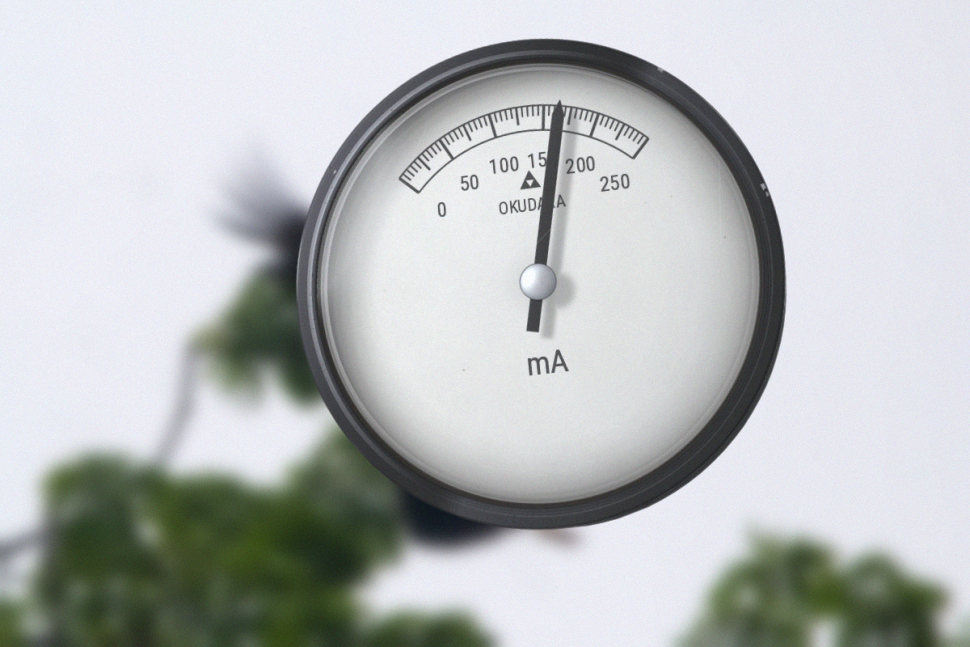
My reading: 165 mA
